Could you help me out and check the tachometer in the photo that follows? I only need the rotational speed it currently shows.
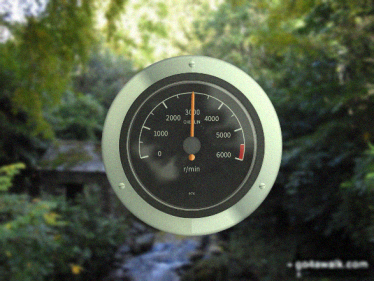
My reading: 3000 rpm
